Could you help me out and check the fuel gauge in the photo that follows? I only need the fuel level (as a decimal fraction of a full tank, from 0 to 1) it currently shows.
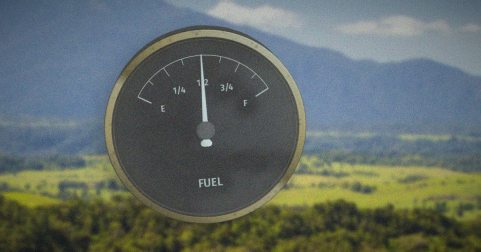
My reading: 0.5
